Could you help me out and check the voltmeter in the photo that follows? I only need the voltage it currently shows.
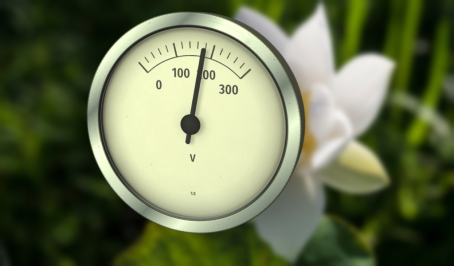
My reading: 180 V
